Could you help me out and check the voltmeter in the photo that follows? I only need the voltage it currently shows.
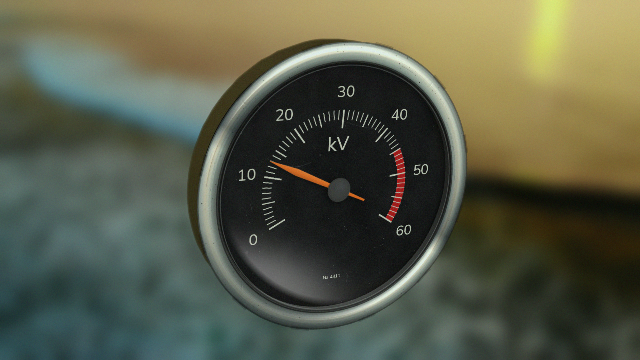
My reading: 13 kV
